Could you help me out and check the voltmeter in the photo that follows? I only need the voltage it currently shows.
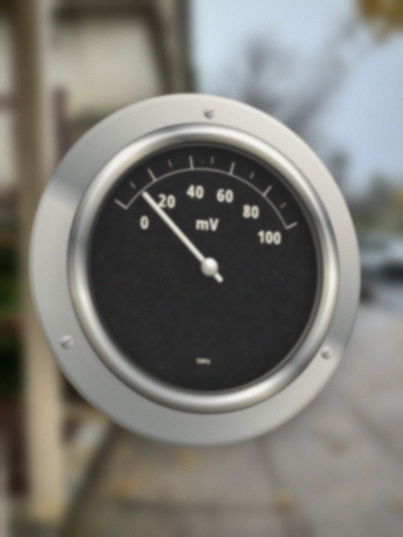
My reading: 10 mV
